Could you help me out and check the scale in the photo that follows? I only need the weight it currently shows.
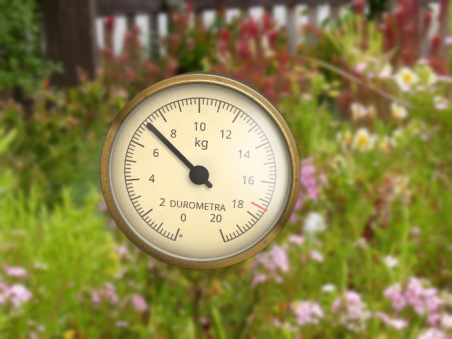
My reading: 7.2 kg
